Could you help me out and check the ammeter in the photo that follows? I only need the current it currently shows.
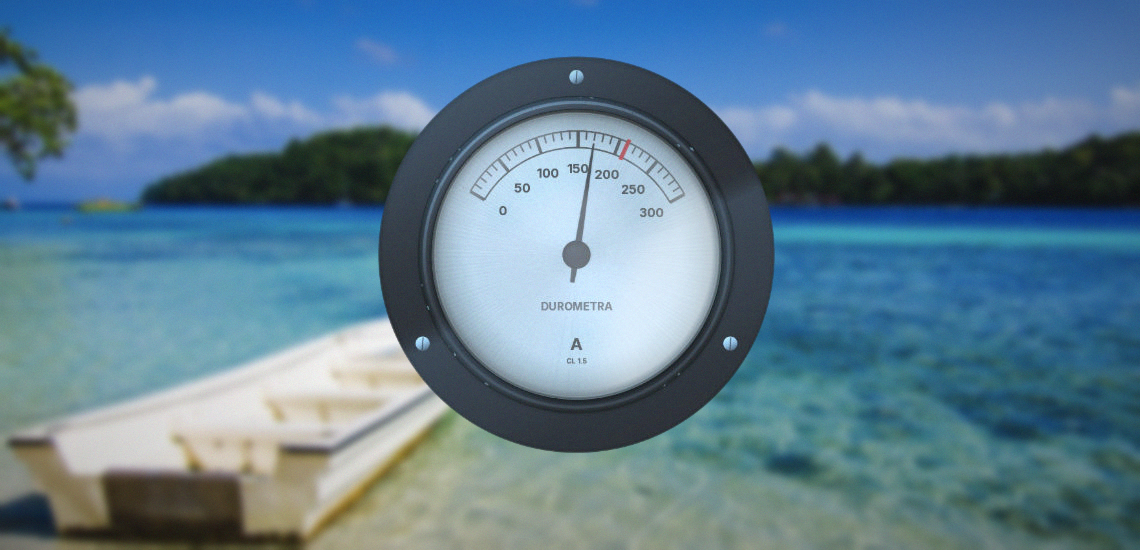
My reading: 170 A
